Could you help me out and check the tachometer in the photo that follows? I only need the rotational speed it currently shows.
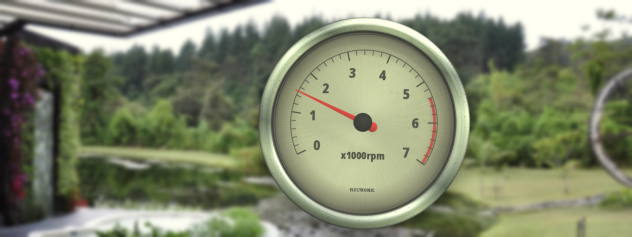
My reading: 1500 rpm
